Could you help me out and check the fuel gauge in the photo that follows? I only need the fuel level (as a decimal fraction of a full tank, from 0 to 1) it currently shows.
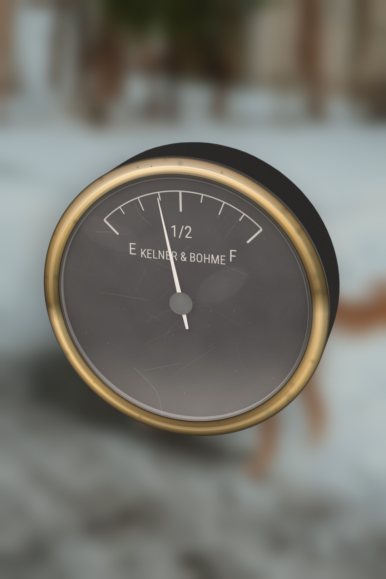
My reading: 0.375
